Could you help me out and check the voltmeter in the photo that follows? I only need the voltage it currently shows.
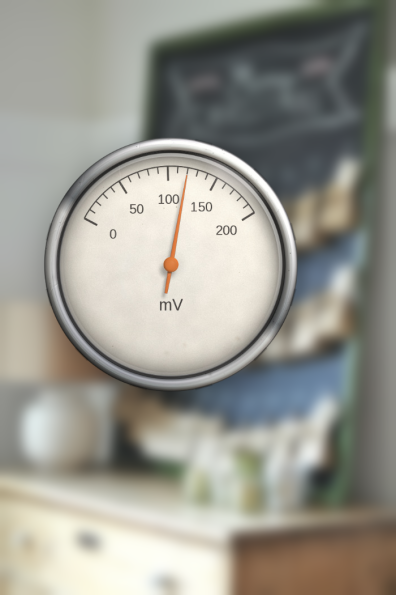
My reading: 120 mV
